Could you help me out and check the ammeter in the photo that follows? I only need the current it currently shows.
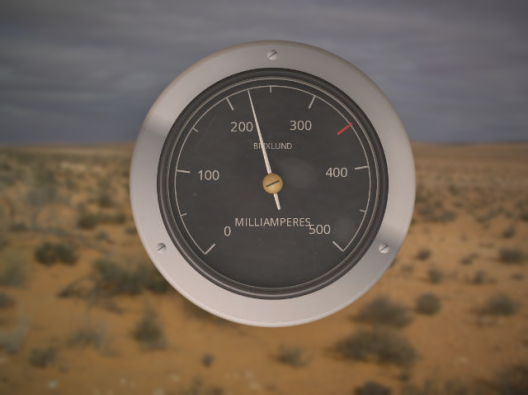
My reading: 225 mA
